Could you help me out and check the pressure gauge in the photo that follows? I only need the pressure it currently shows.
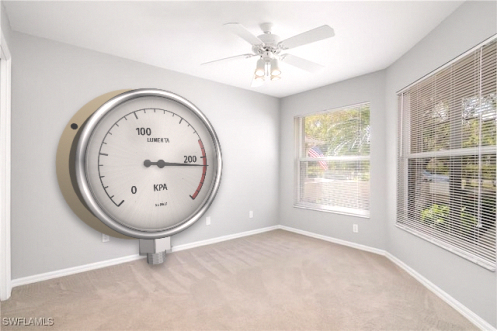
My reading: 210 kPa
